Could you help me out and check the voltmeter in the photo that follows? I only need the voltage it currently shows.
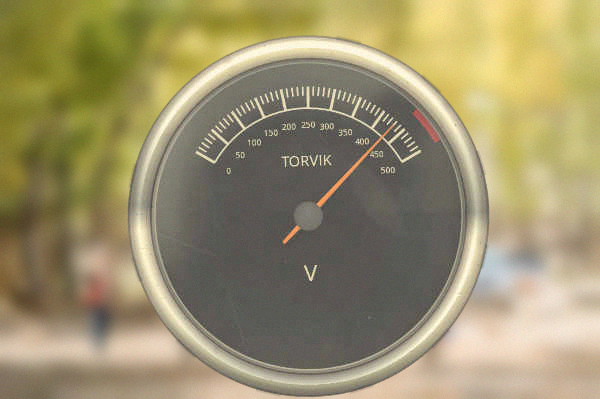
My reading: 430 V
